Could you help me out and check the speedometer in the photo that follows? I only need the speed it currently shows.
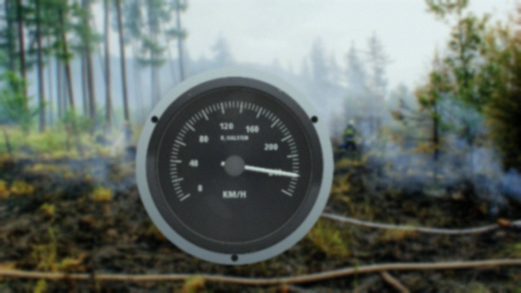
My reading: 240 km/h
